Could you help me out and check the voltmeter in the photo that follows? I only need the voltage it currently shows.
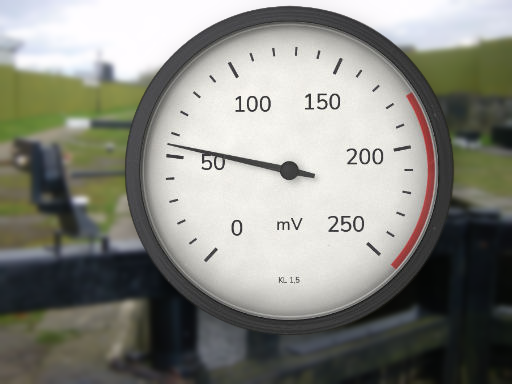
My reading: 55 mV
